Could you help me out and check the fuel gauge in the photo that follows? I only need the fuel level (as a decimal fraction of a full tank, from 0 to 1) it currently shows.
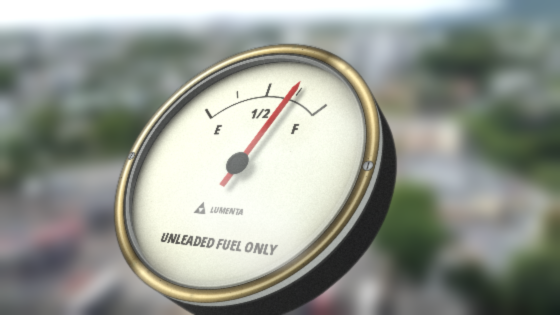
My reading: 0.75
